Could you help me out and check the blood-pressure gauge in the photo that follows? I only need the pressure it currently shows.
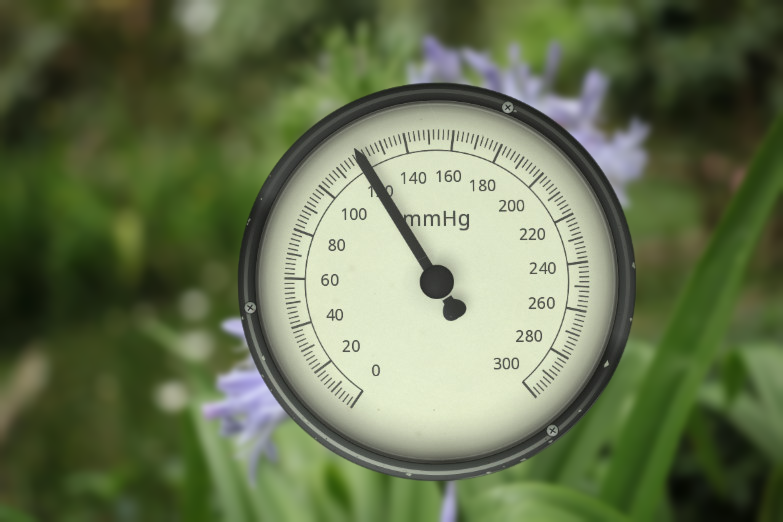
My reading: 120 mmHg
